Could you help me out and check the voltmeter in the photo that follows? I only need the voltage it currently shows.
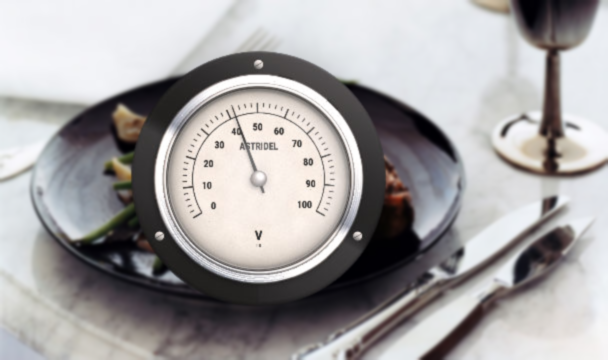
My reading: 42 V
